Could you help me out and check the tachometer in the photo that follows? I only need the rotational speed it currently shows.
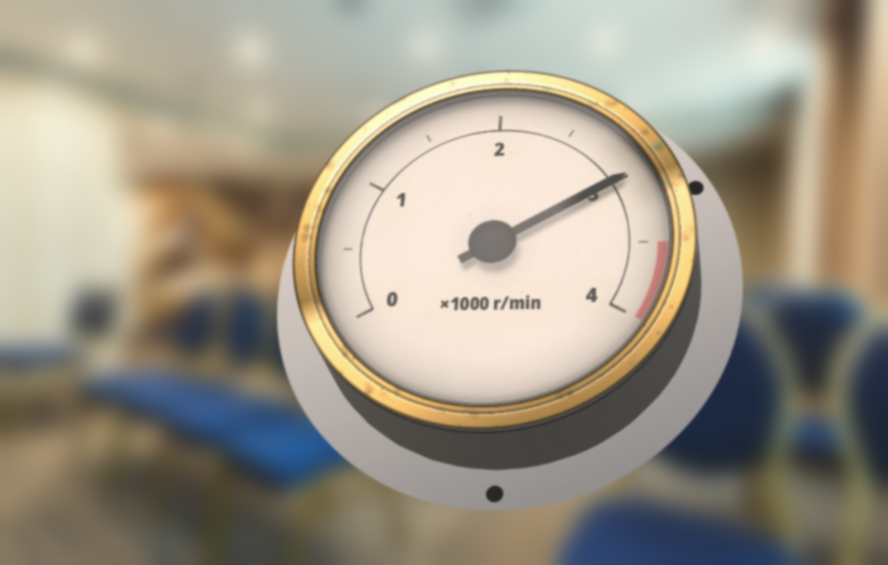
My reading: 3000 rpm
